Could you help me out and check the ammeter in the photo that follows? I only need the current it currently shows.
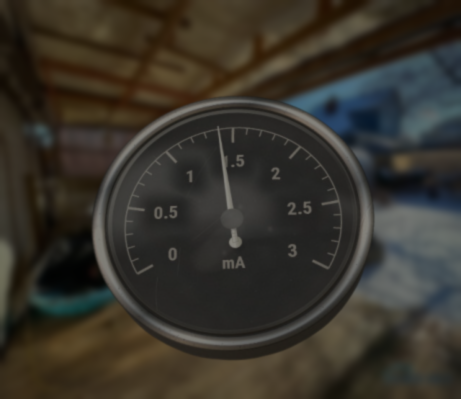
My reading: 1.4 mA
